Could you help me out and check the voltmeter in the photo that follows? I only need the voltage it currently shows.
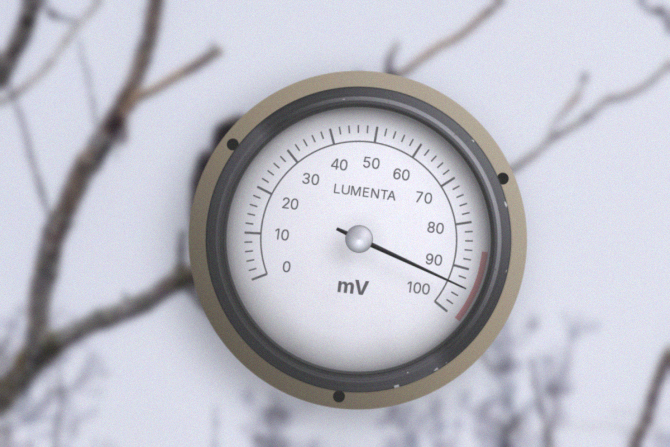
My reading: 94 mV
